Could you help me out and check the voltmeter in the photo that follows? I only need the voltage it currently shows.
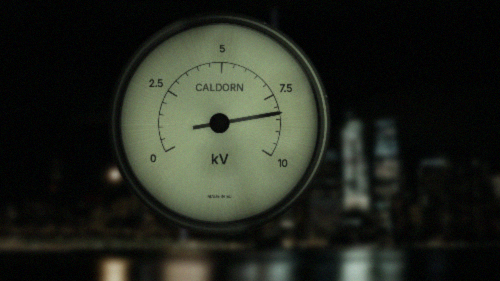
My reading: 8.25 kV
